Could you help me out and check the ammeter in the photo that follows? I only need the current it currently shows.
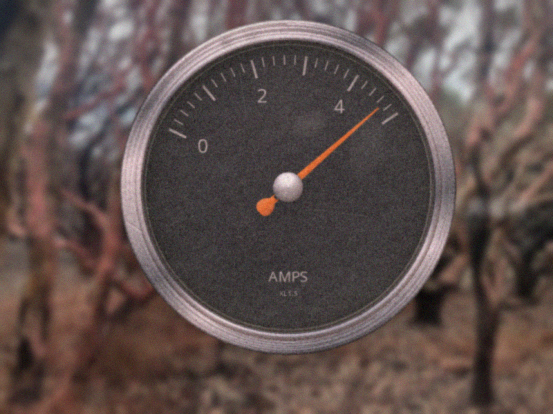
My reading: 4.7 A
